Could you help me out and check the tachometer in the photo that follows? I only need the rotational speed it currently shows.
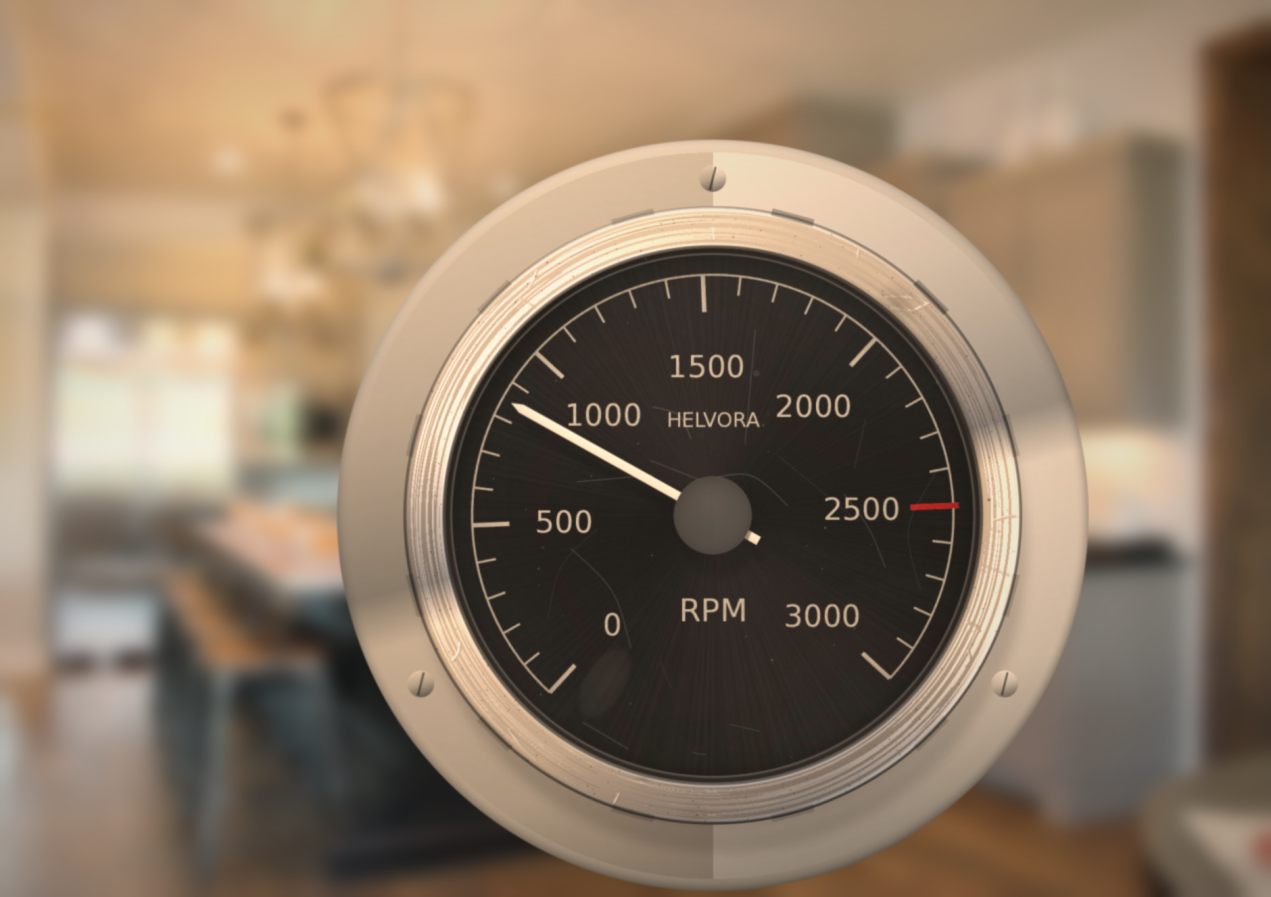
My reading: 850 rpm
